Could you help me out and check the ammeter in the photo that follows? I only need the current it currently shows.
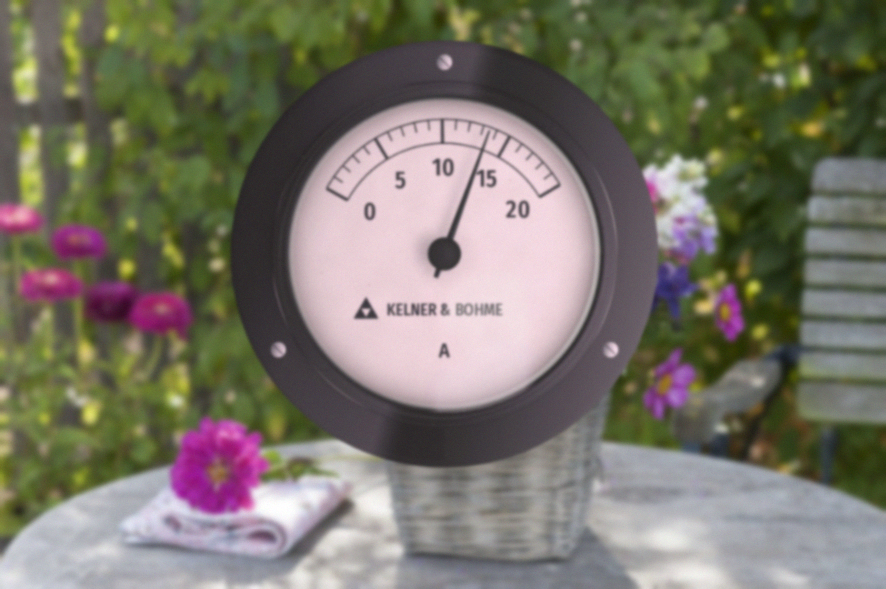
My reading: 13.5 A
